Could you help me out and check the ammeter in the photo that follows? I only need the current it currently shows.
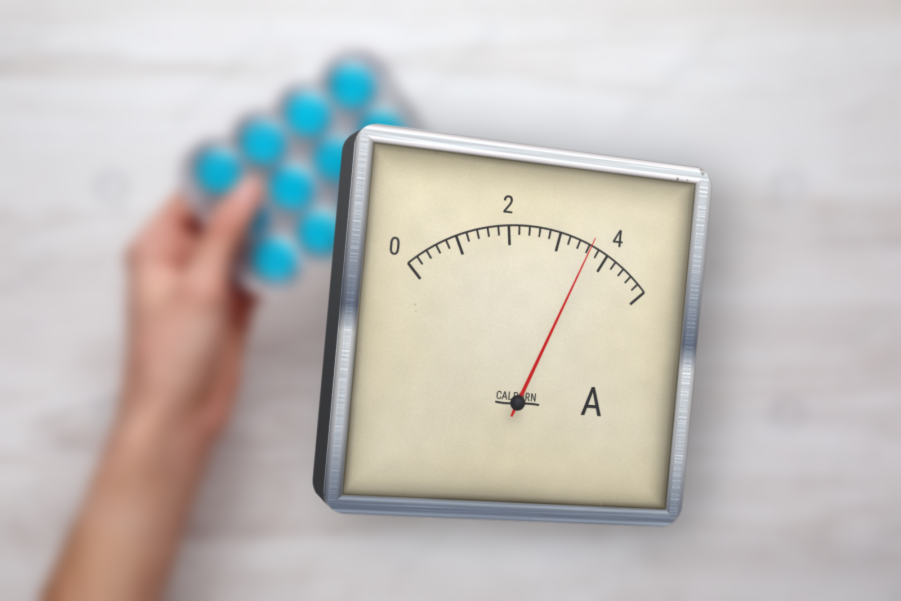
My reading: 3.6 A
